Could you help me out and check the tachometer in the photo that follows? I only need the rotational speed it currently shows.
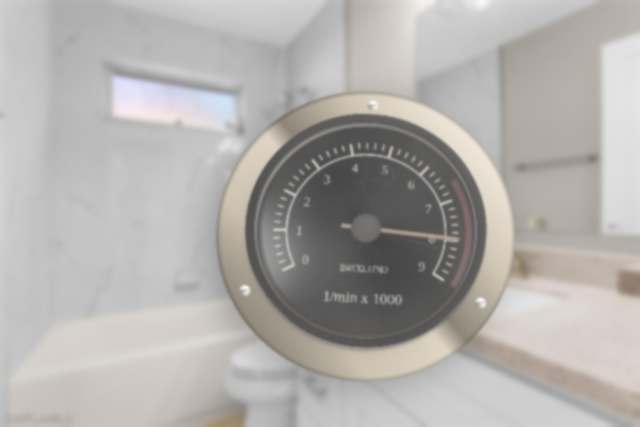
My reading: 8000 rpm
